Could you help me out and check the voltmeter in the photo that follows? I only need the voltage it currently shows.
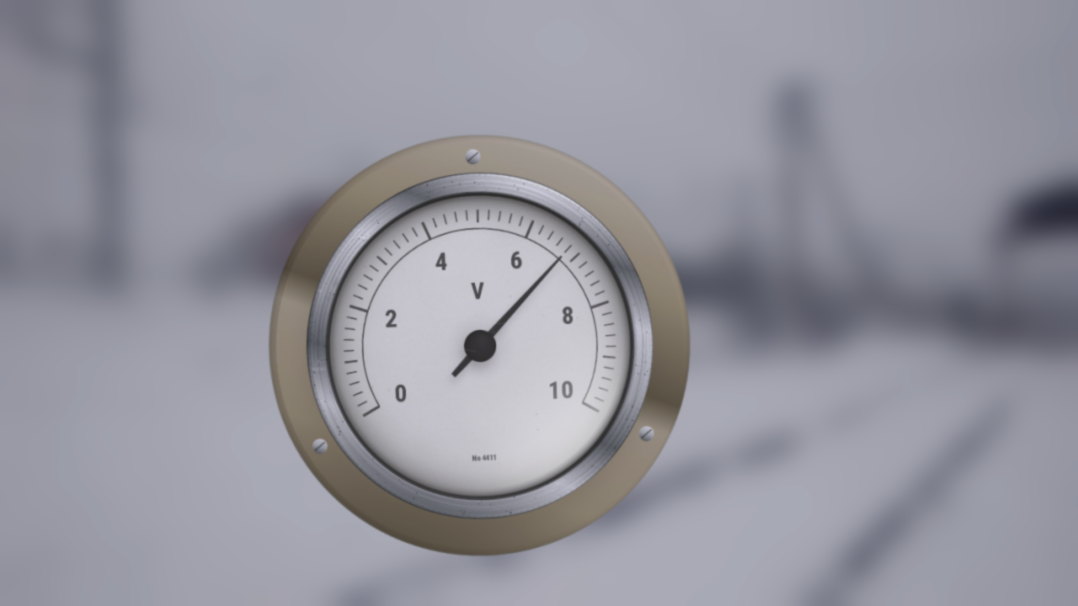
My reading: 6.8 V
